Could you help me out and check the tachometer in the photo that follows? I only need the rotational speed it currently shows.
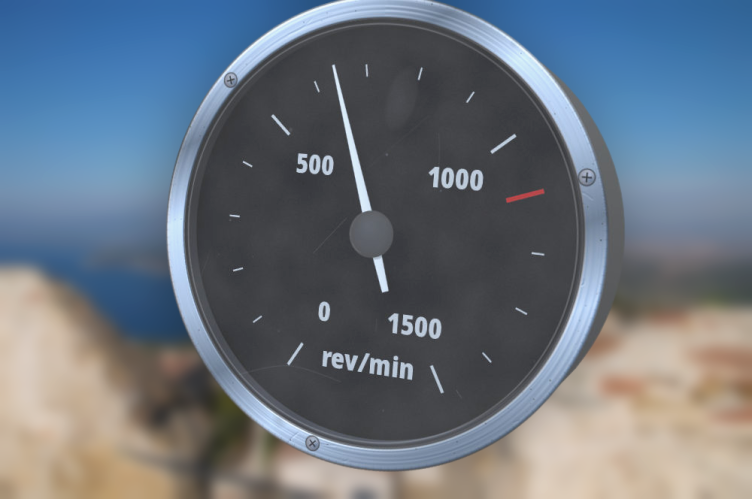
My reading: 650 rpm
